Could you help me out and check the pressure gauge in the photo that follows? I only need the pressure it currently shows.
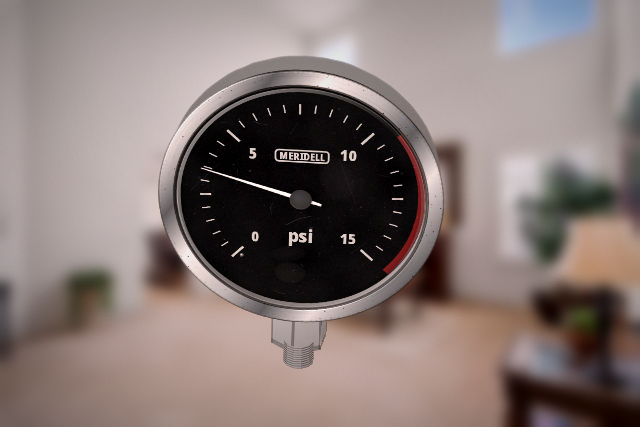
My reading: 3.5 psi
